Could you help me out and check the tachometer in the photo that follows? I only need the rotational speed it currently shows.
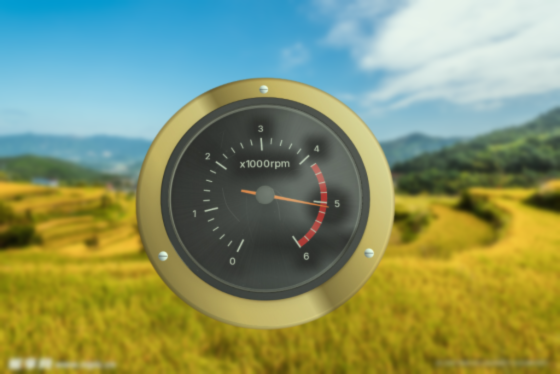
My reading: 5100 rpm
